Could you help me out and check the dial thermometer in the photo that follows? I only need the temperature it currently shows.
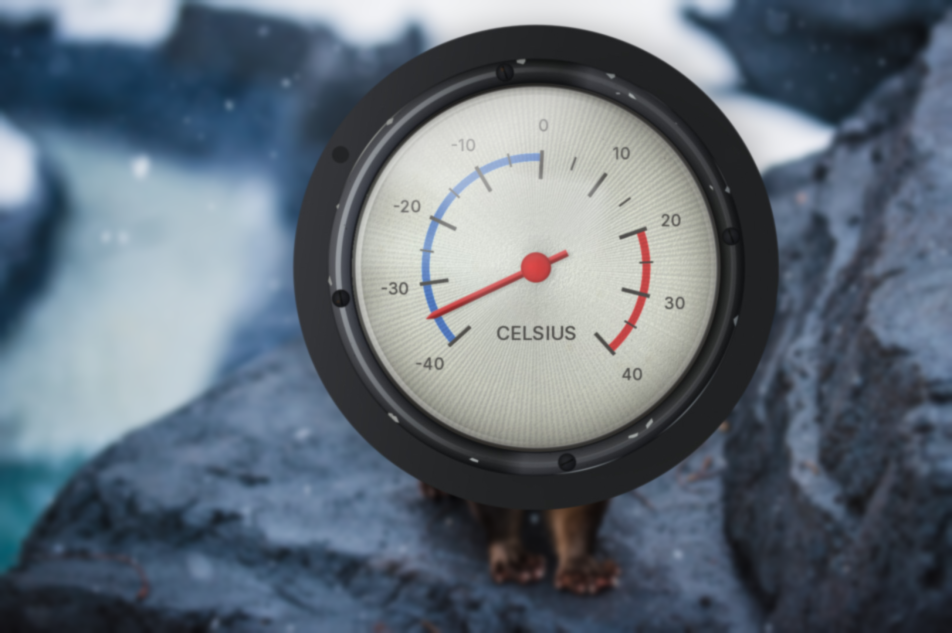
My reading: -35 °C
